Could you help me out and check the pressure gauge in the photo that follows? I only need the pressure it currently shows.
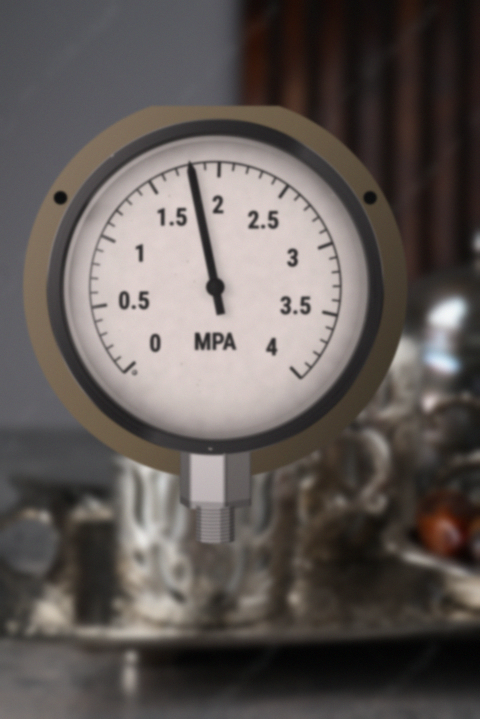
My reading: 1.8 MPa
